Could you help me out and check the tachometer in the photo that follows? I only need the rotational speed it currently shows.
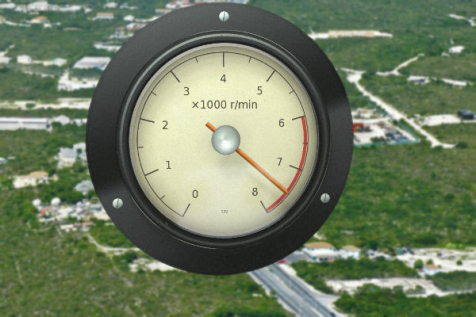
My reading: 7500 rpm
